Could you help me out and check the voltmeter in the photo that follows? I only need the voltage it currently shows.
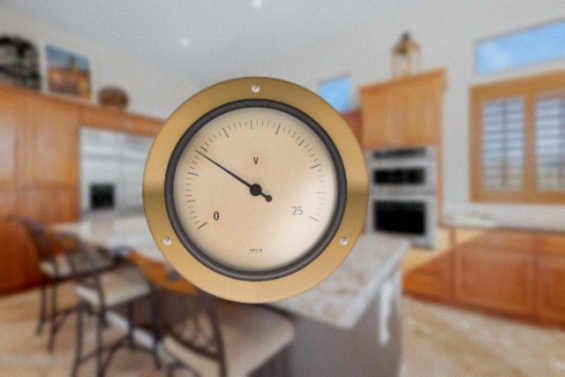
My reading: 7 V
